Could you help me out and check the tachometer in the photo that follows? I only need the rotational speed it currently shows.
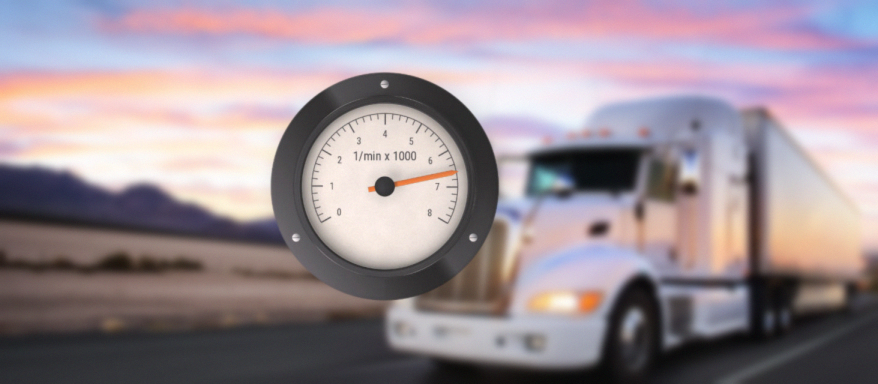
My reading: 6600 rpm
